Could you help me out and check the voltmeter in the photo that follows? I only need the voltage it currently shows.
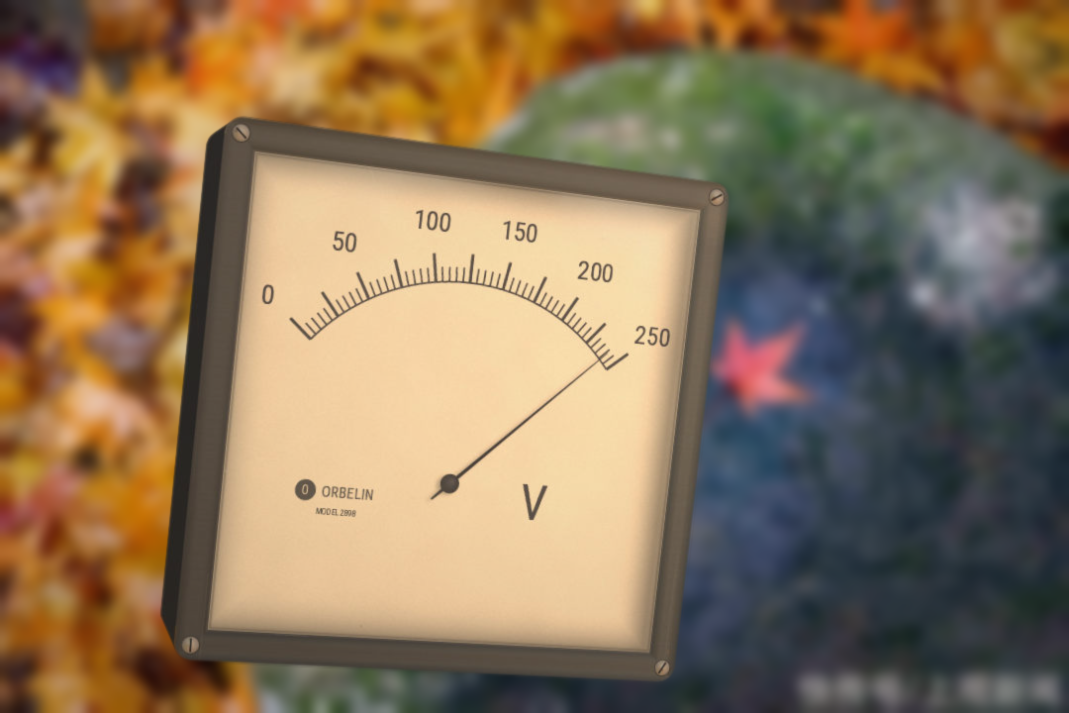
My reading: 240 V
